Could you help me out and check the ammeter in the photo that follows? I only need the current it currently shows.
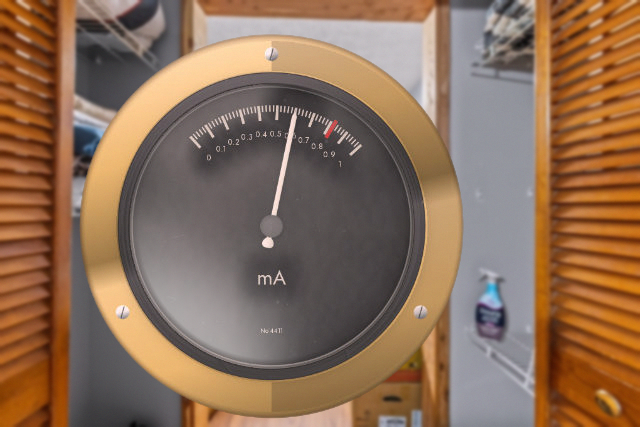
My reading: 0.6 mA
